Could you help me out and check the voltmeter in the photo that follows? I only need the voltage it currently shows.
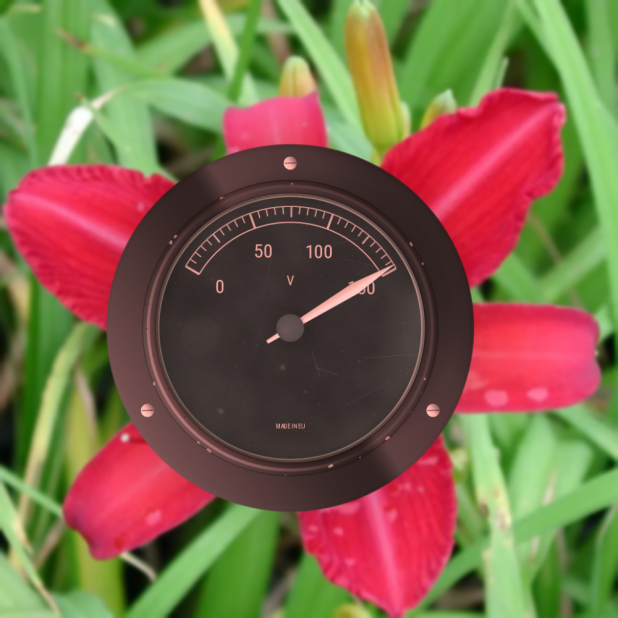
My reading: 147.5 V
